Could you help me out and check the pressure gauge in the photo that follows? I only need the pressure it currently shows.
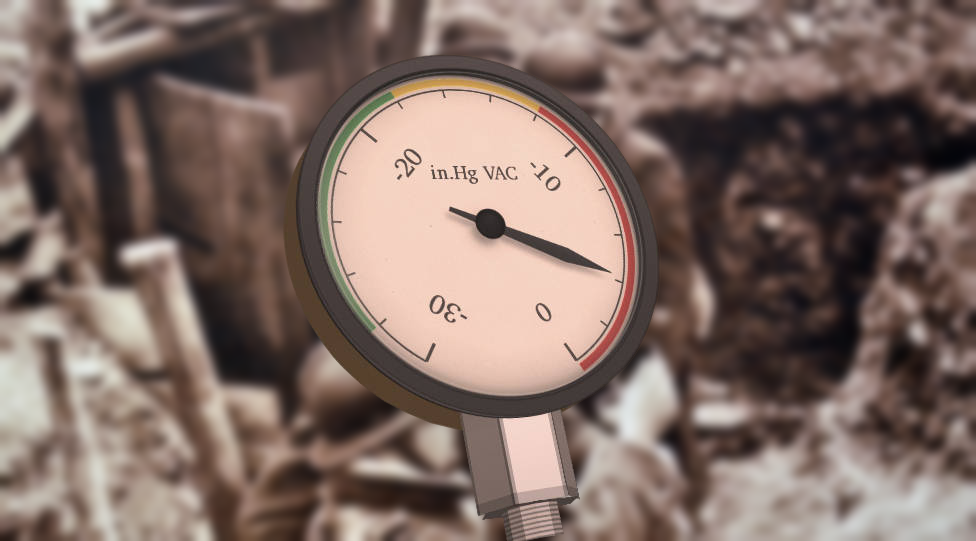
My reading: -4 inHg
